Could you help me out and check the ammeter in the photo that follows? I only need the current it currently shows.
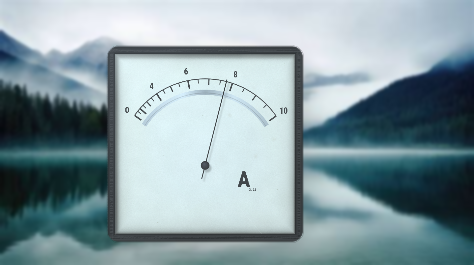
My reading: 7.75 A
